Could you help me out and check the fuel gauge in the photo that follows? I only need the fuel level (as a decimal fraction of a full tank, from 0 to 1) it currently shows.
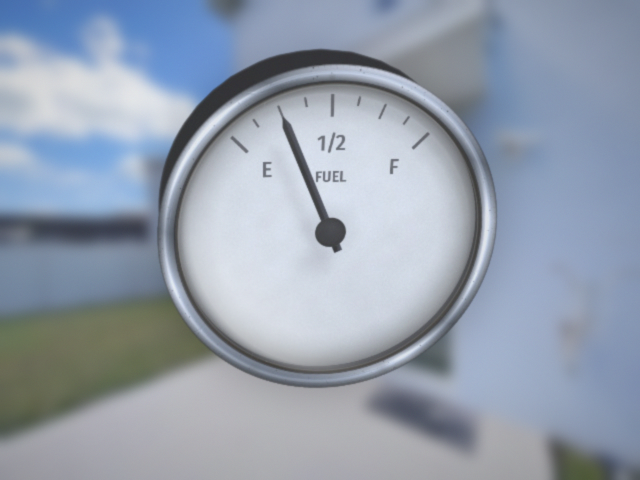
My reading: 0.25
